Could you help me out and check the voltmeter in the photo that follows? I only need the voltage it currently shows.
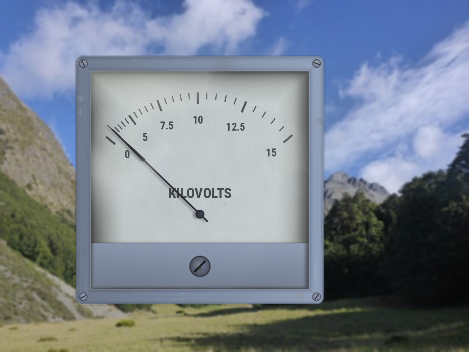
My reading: 2.5 kV
